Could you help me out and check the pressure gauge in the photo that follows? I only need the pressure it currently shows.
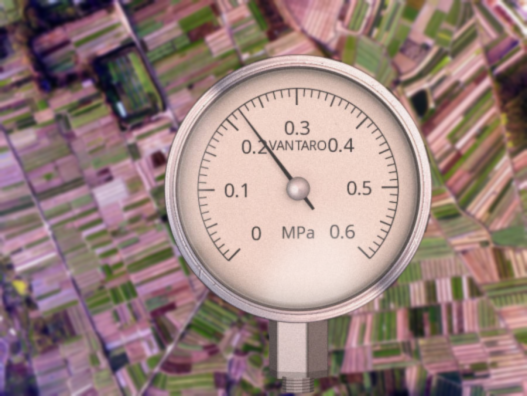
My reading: 0.22 MPa
